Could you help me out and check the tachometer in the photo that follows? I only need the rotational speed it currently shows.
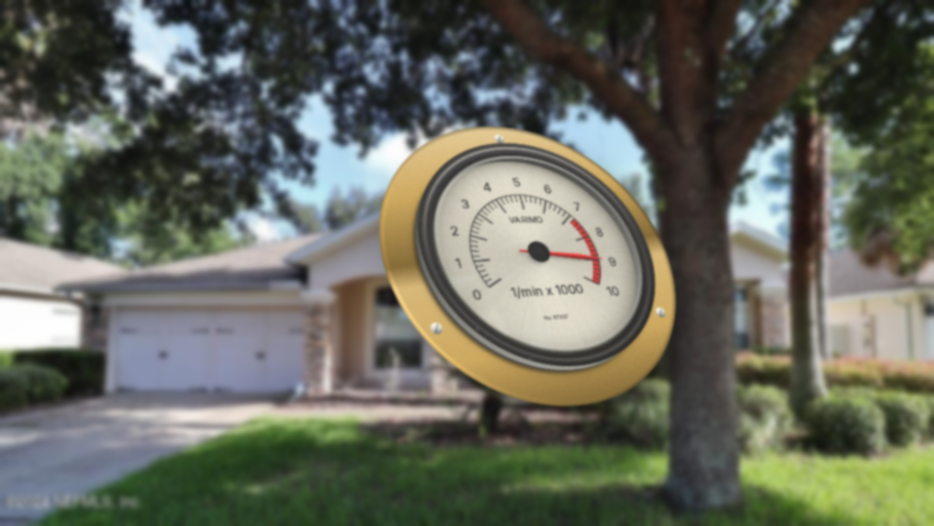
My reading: 9000 rpm
